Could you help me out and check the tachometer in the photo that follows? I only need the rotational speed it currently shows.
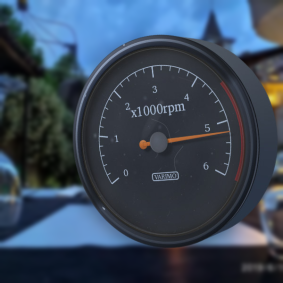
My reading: 5200 rpm
